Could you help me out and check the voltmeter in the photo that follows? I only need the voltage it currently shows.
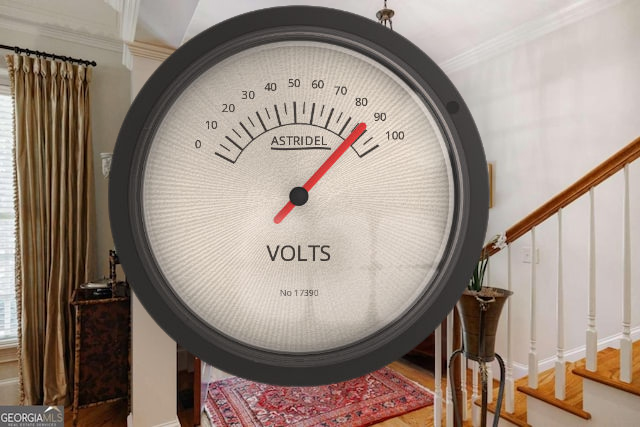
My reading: 87.5 V
